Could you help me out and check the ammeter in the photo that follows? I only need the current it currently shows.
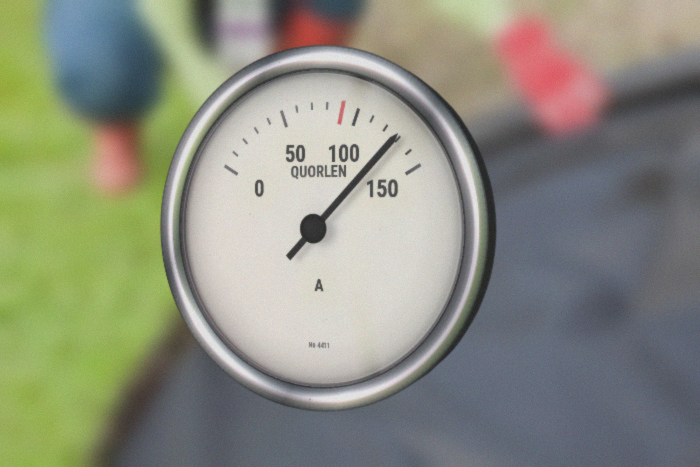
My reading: 130 A
